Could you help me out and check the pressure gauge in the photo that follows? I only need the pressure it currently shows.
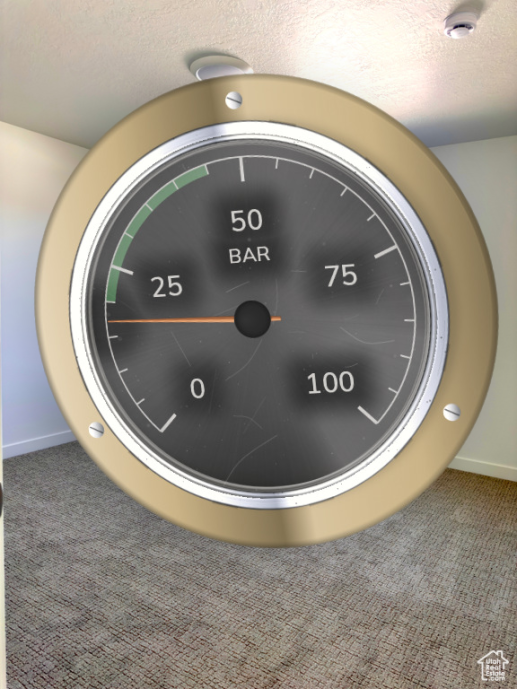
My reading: 17.5 bar
